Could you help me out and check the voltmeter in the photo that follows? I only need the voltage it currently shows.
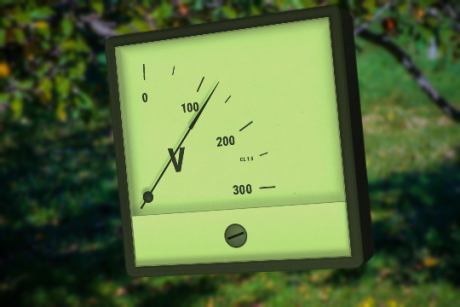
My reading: 125 V
